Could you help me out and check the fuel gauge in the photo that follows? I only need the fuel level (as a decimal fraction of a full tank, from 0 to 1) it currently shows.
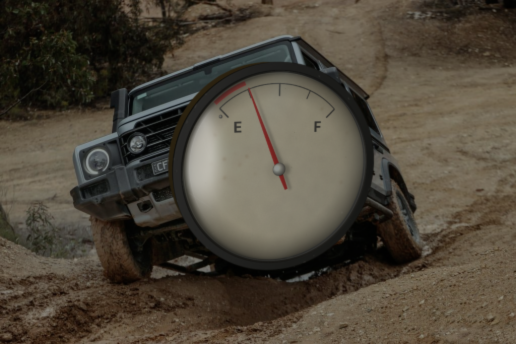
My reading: 0.25
